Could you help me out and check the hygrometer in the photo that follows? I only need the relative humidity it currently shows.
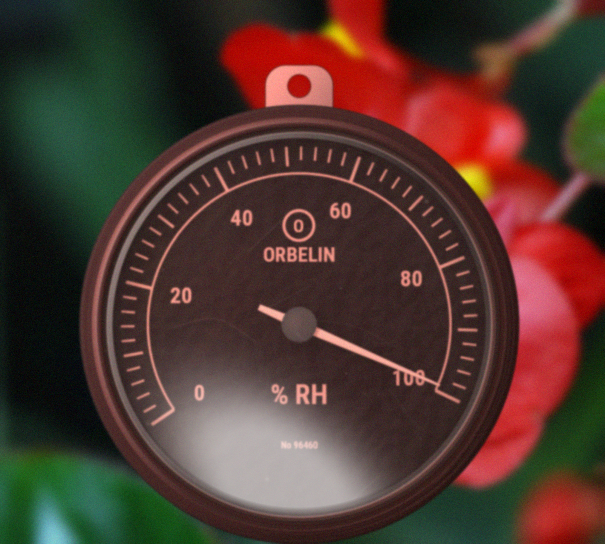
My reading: 99 %
